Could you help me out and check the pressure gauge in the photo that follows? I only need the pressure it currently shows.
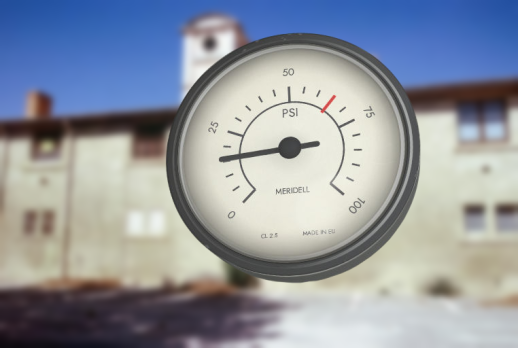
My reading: 15 psi
